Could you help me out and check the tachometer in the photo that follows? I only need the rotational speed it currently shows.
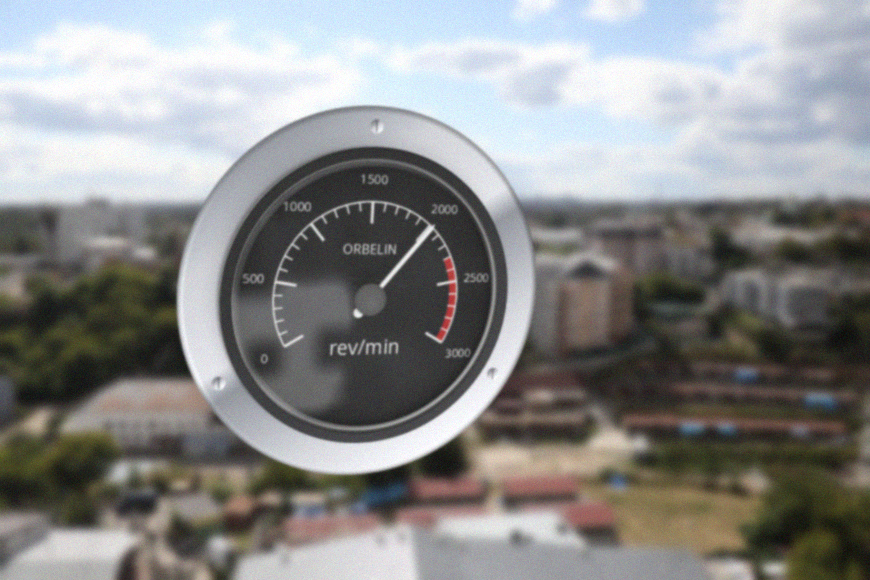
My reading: 2000 rpm
